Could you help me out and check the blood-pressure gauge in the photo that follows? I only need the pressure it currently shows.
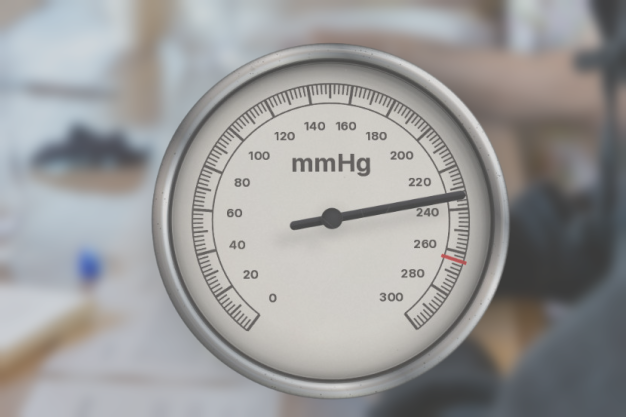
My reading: 234 mmHg
